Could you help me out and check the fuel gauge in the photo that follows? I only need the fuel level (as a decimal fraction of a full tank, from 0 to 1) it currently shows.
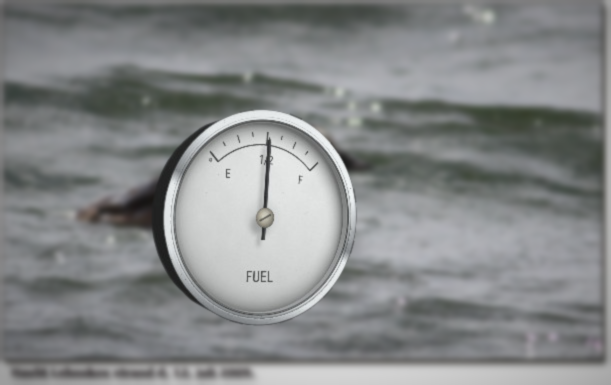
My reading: 0.5
